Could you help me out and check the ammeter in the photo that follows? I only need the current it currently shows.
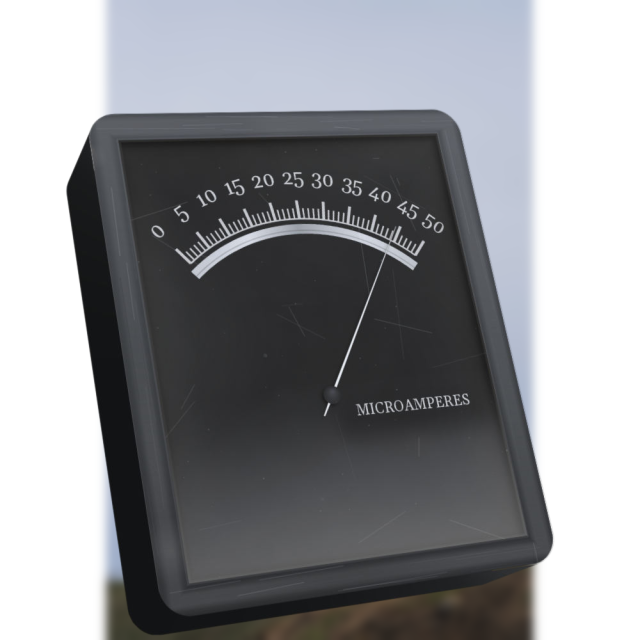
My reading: 44 µA
